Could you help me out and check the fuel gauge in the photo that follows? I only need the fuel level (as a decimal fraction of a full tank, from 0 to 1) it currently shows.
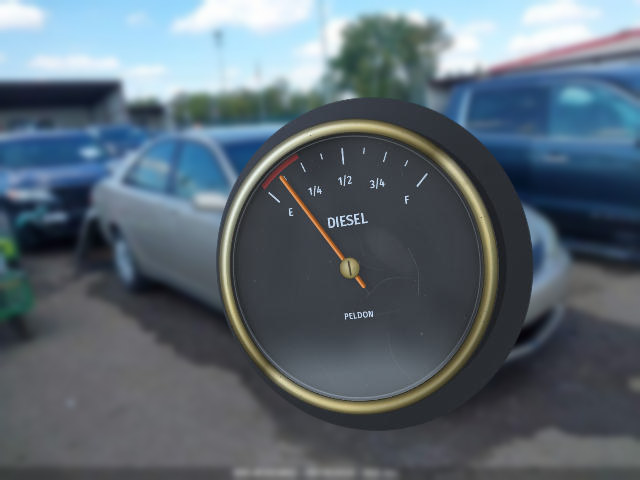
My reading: 0.125
